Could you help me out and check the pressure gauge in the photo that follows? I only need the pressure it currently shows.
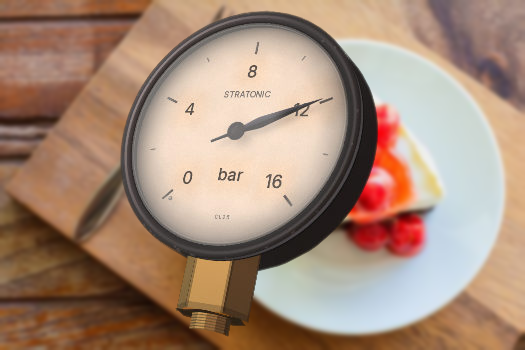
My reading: 12 bar
